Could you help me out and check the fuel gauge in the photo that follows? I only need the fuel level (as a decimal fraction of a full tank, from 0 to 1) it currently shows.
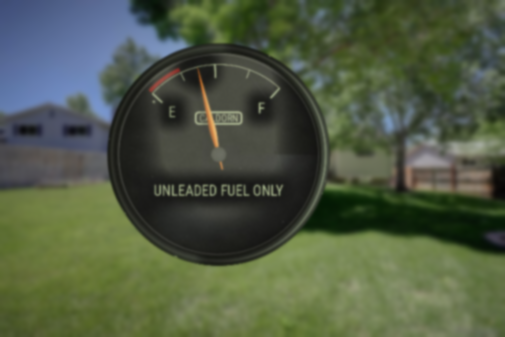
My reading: 0.375
